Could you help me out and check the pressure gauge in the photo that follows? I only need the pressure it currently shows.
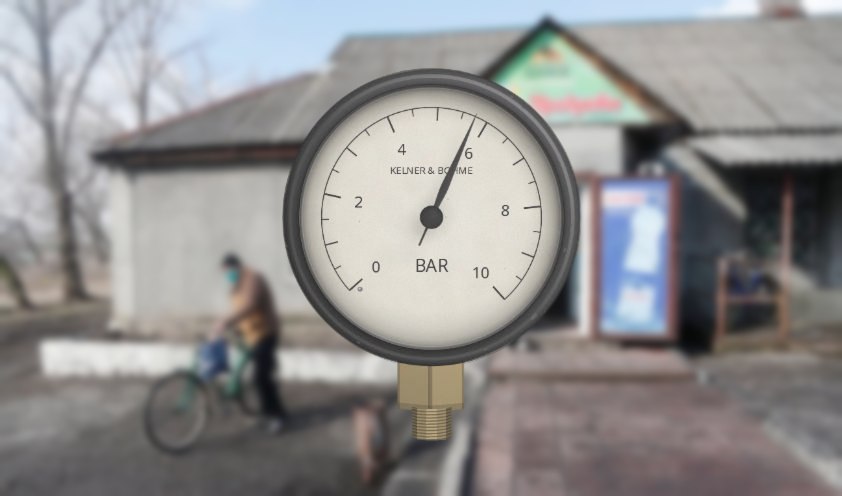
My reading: 5.75 bar
